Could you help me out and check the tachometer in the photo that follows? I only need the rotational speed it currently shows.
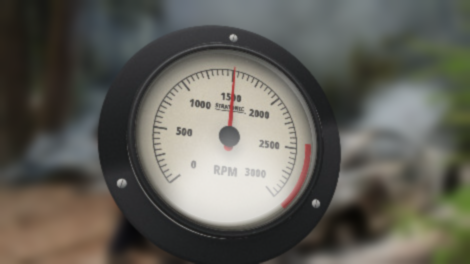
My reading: 1500 rpm
